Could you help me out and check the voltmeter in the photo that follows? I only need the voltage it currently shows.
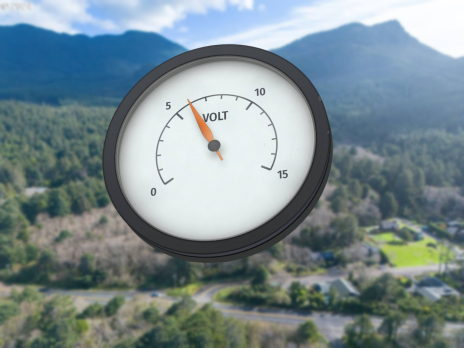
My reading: 6 V
